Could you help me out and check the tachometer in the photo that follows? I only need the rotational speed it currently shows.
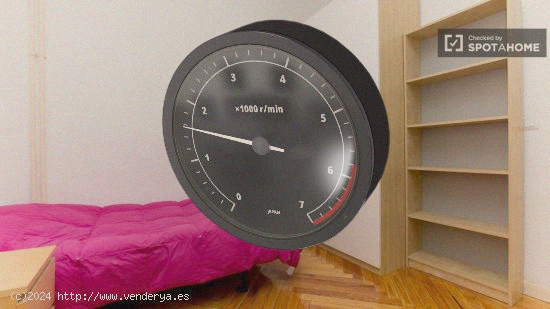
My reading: 1600 rpm
